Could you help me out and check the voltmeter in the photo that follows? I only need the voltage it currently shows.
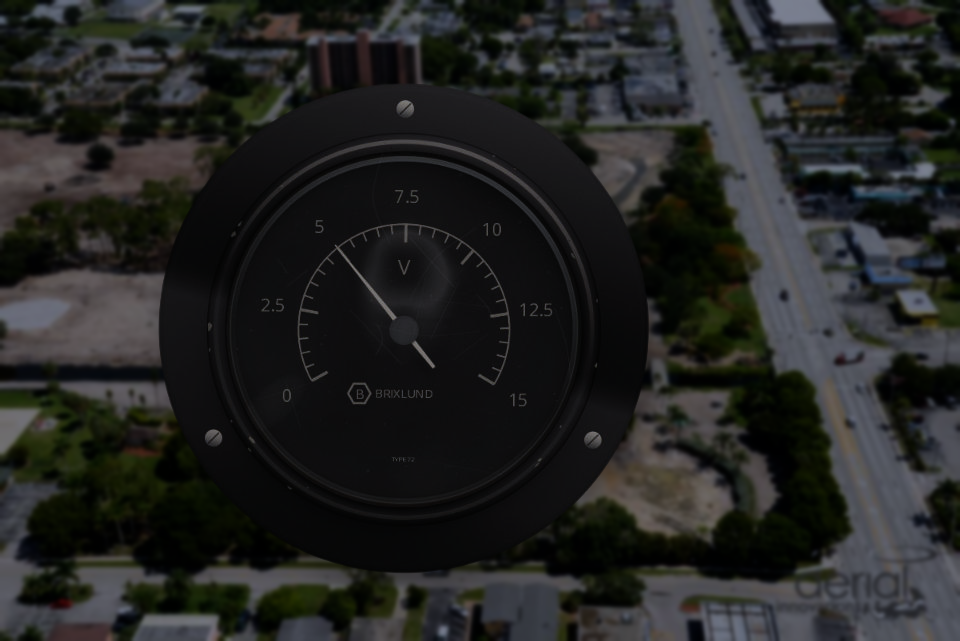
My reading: 5 V
